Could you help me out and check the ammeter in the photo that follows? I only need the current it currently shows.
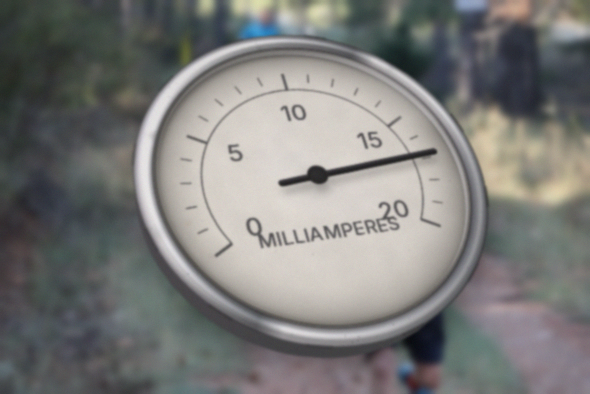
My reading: 17 mA
